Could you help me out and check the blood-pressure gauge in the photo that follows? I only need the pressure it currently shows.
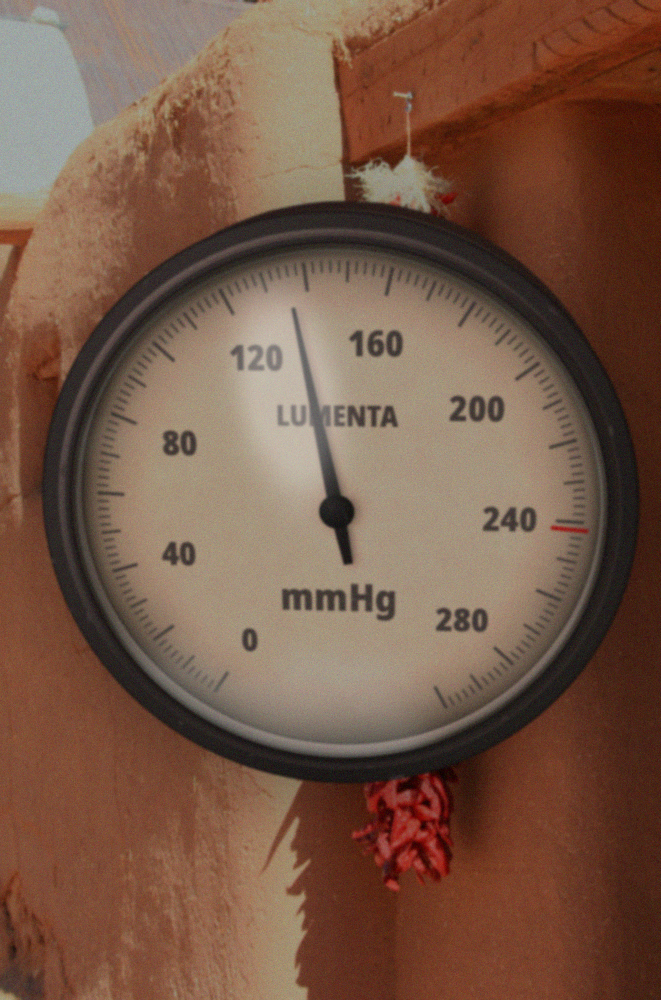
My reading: 136 mmHg
